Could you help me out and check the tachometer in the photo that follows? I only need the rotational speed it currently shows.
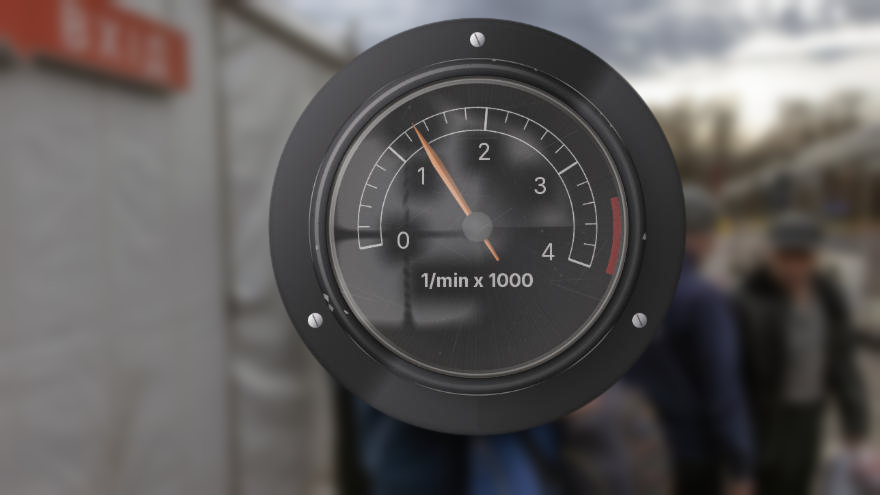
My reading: 1300 rpm
